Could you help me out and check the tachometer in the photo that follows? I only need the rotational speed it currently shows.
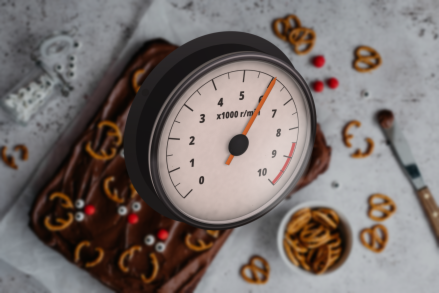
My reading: 6000 rpm
